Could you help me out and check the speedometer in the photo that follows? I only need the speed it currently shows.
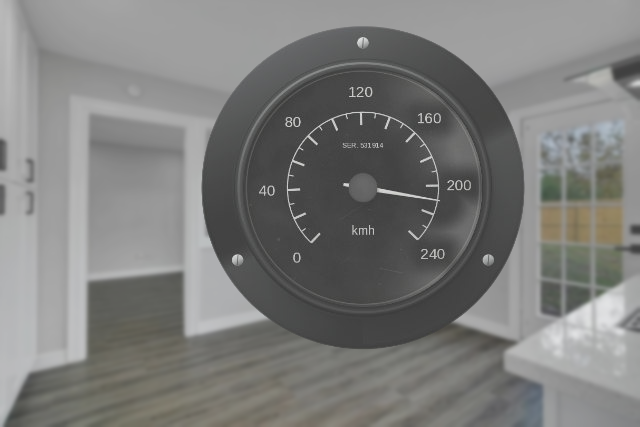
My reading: 210 km/h
